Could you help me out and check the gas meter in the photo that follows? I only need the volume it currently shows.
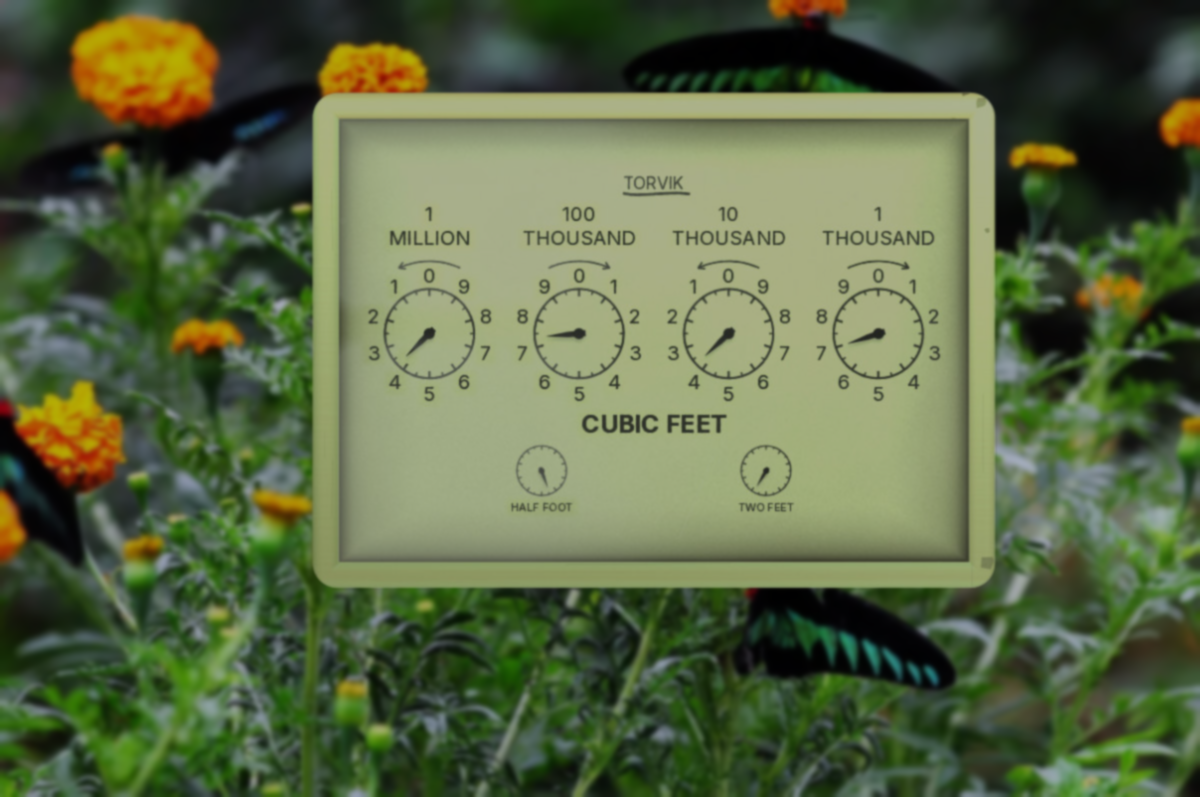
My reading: 373700 ft³
